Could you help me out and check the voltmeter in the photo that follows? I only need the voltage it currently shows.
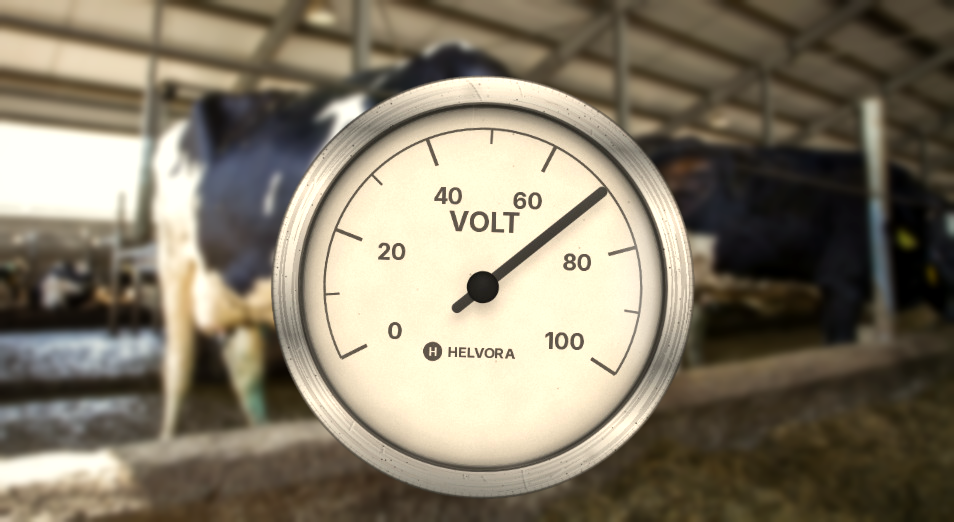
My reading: 70 V
